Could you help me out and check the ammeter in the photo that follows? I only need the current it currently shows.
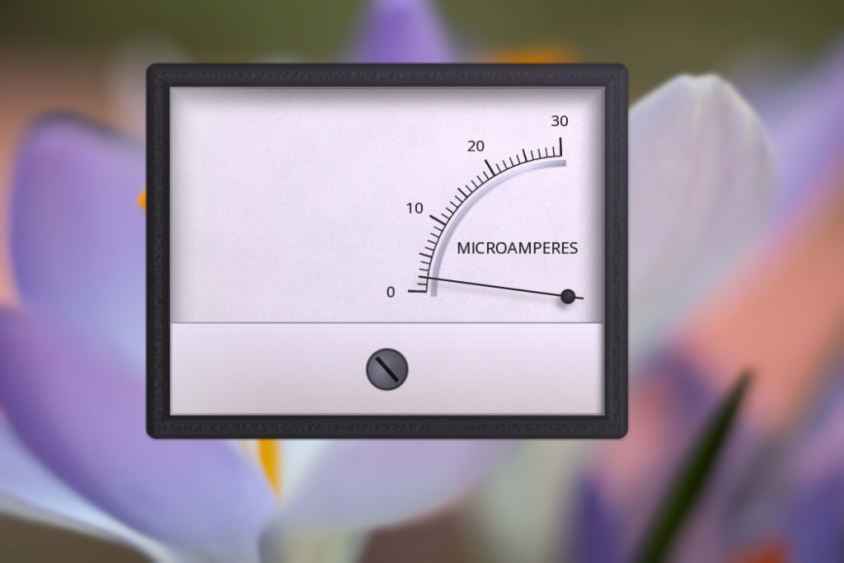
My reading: 2 µA
